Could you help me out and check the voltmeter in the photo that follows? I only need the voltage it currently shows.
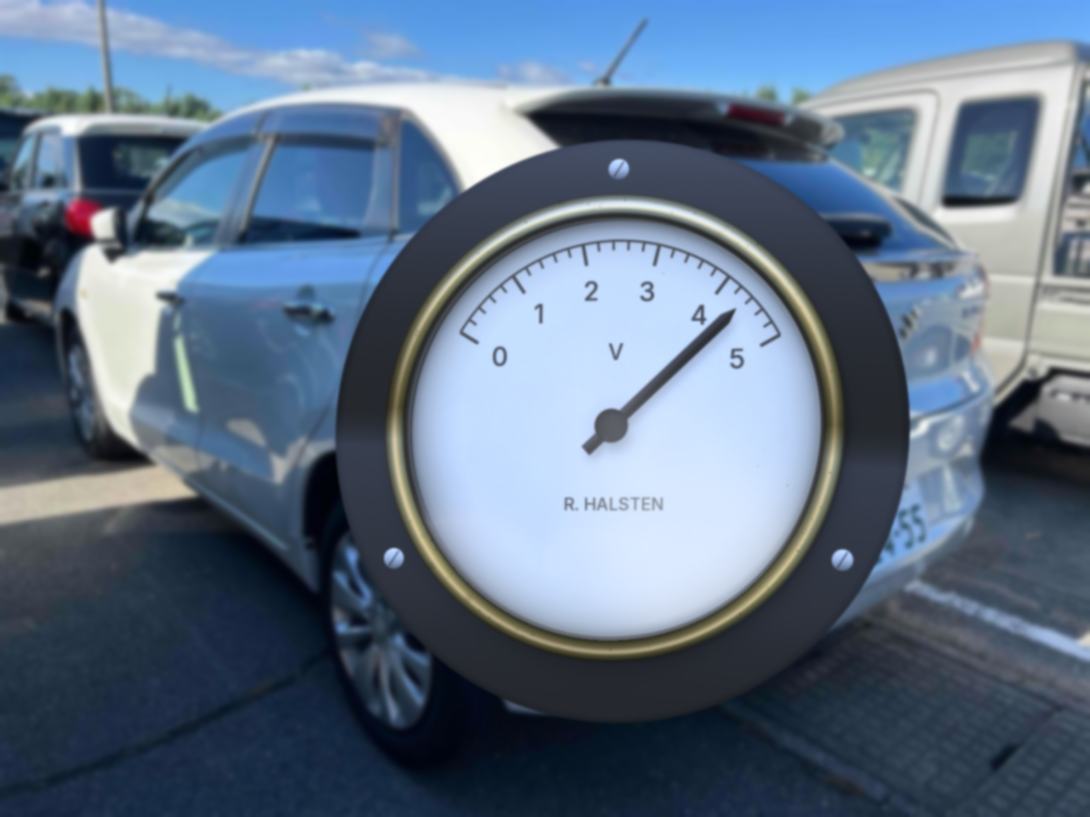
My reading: 4.4 V
